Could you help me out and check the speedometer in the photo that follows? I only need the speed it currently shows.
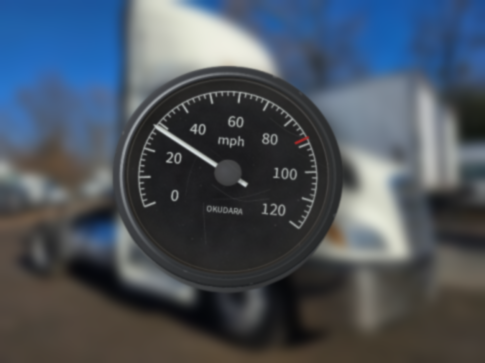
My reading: 28 mph
